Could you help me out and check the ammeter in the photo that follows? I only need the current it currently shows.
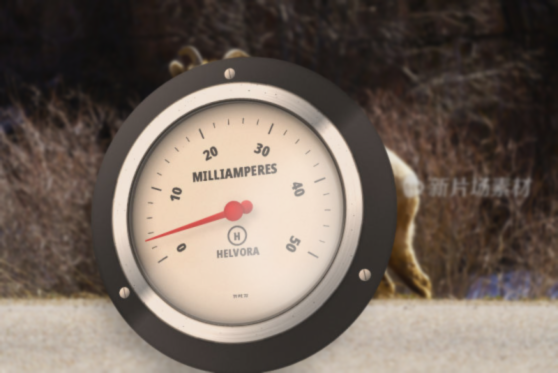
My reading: 3 mA
